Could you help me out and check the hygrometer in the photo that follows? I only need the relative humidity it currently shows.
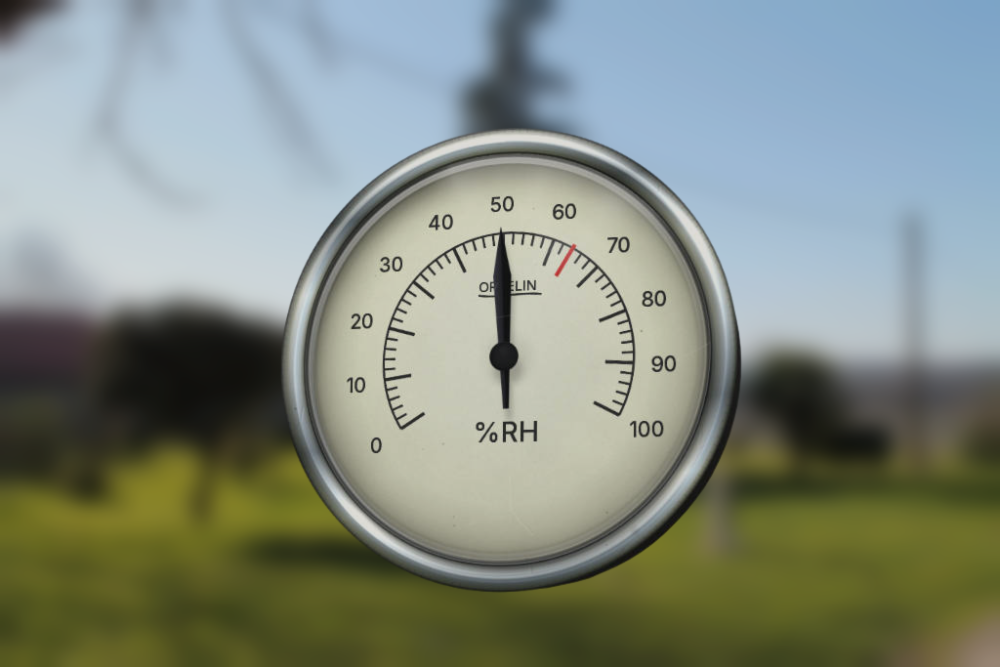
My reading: 50 %
